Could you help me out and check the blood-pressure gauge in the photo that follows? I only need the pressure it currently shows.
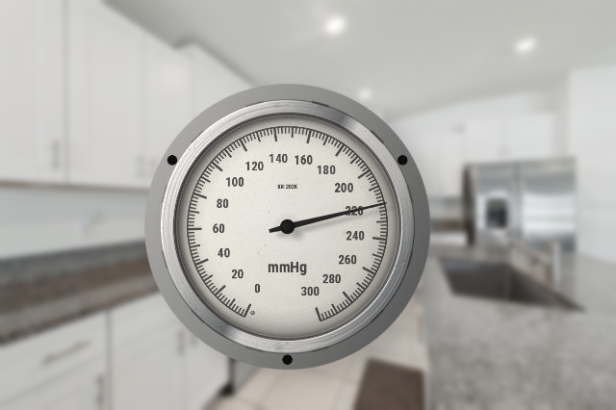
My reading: 220 mmHg
